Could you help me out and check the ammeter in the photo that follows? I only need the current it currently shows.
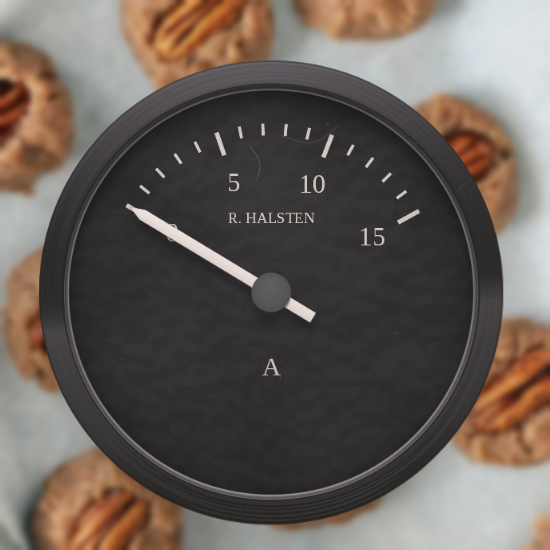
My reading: 0 A
